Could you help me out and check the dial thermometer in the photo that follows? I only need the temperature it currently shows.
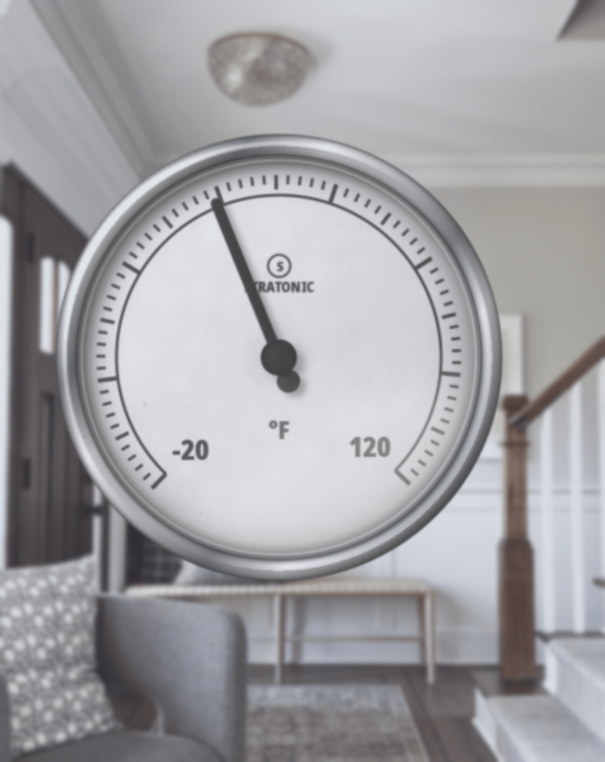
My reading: 39 °F
